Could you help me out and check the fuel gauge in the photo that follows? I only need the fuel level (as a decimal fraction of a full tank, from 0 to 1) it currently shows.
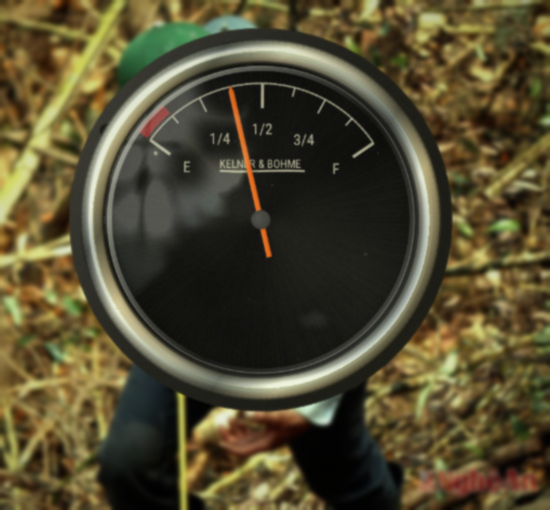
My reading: 0.375
